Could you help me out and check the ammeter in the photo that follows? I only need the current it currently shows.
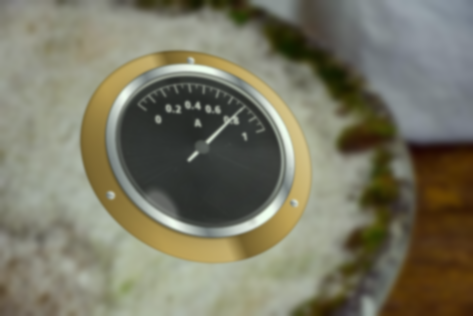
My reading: 0.8 A
